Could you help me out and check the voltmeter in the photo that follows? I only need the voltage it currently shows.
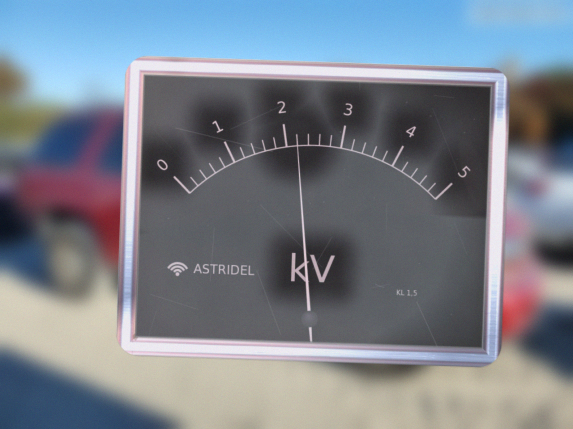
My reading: 2.2 kV
